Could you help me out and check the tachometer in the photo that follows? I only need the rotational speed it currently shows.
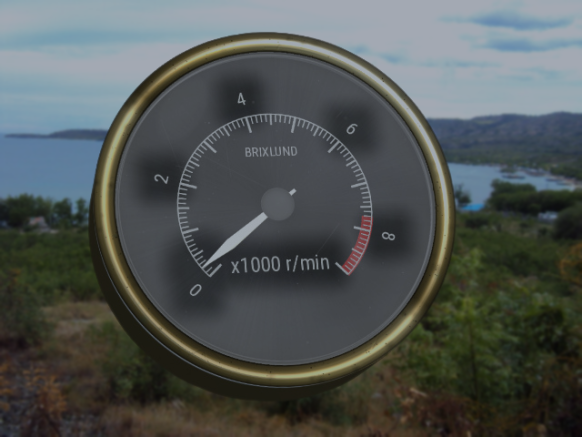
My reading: 200 rpm
